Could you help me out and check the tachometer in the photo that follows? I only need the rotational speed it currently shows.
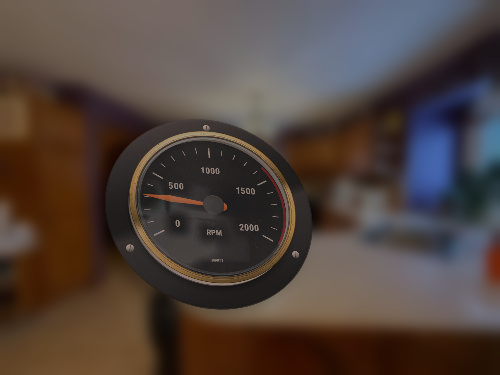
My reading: 300 rpm
